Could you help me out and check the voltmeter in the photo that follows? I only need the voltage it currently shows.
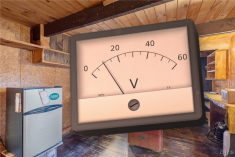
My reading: 10 V
